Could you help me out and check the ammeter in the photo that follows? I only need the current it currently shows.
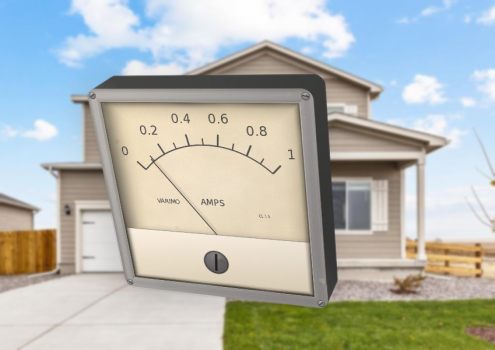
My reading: 0.1 A
